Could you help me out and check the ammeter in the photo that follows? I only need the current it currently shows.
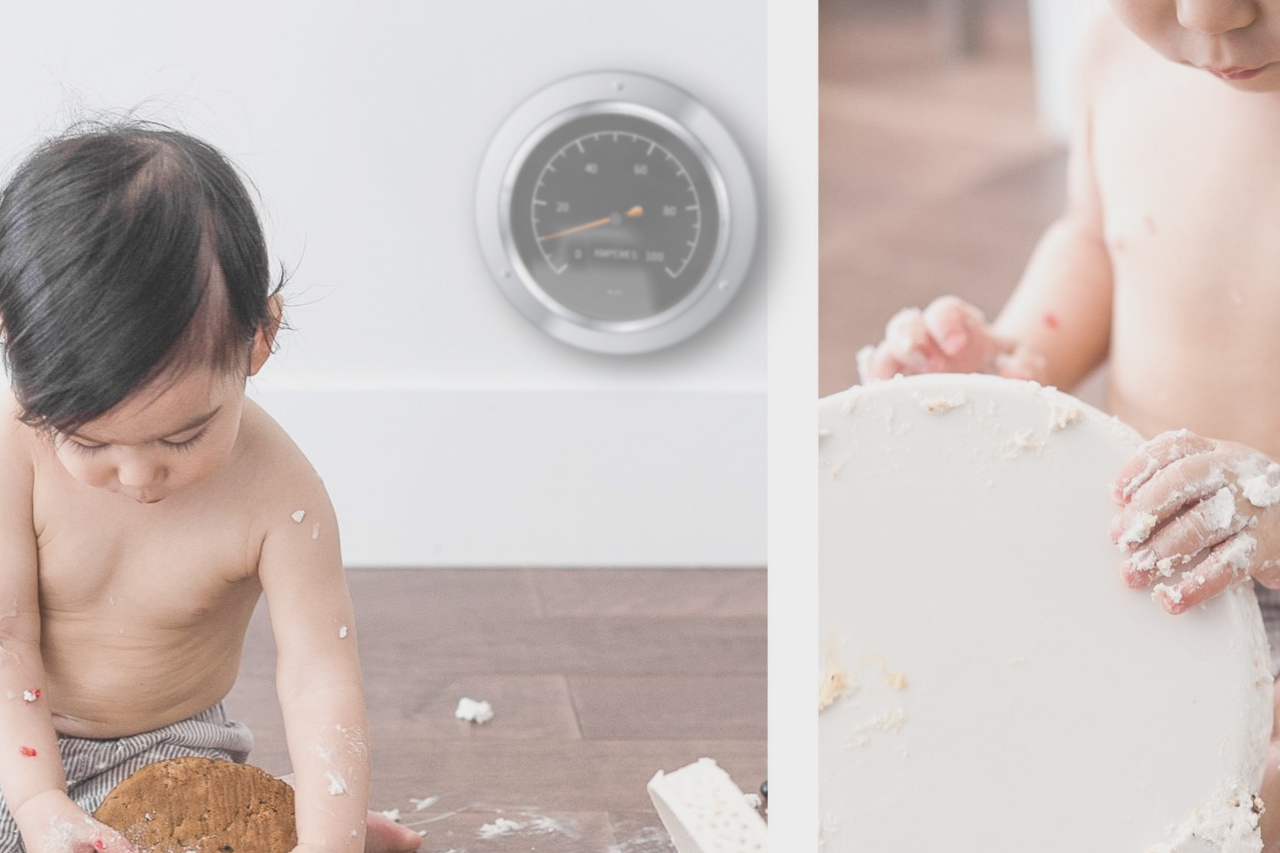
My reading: 10 A
